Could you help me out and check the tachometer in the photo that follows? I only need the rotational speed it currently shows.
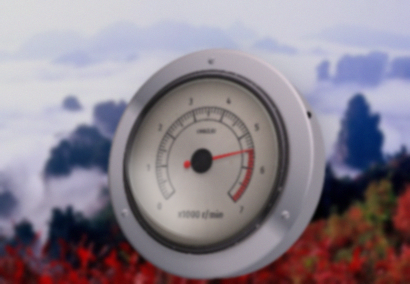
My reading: 5500 rpm
